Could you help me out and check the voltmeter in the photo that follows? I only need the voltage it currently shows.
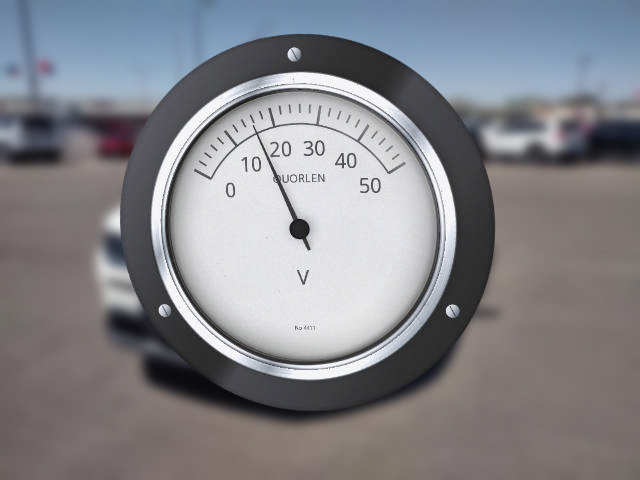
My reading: 16 V
